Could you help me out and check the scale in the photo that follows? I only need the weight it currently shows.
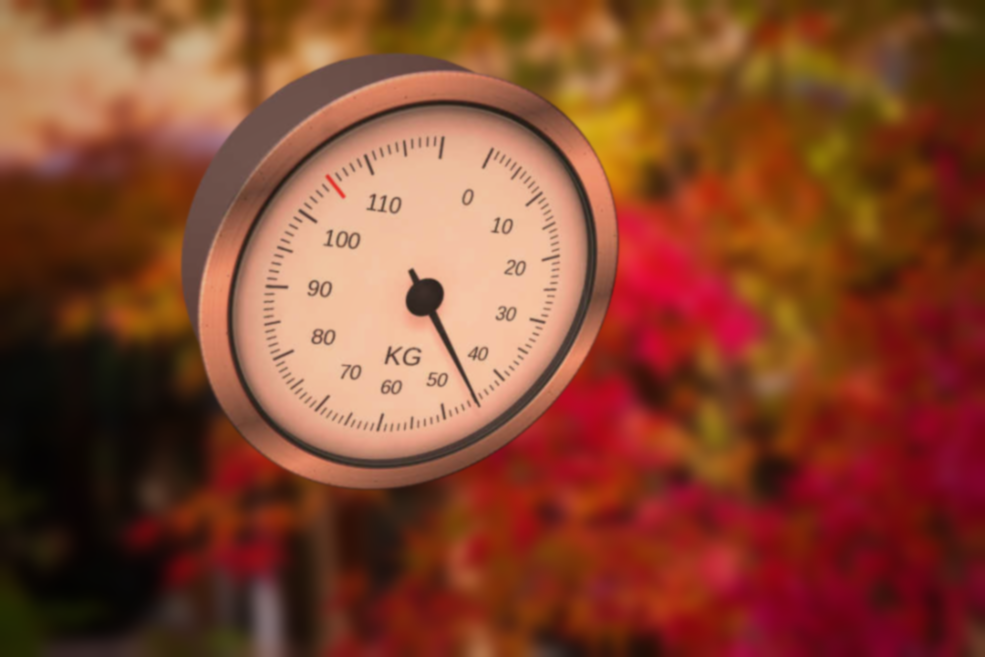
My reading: 45 kg
